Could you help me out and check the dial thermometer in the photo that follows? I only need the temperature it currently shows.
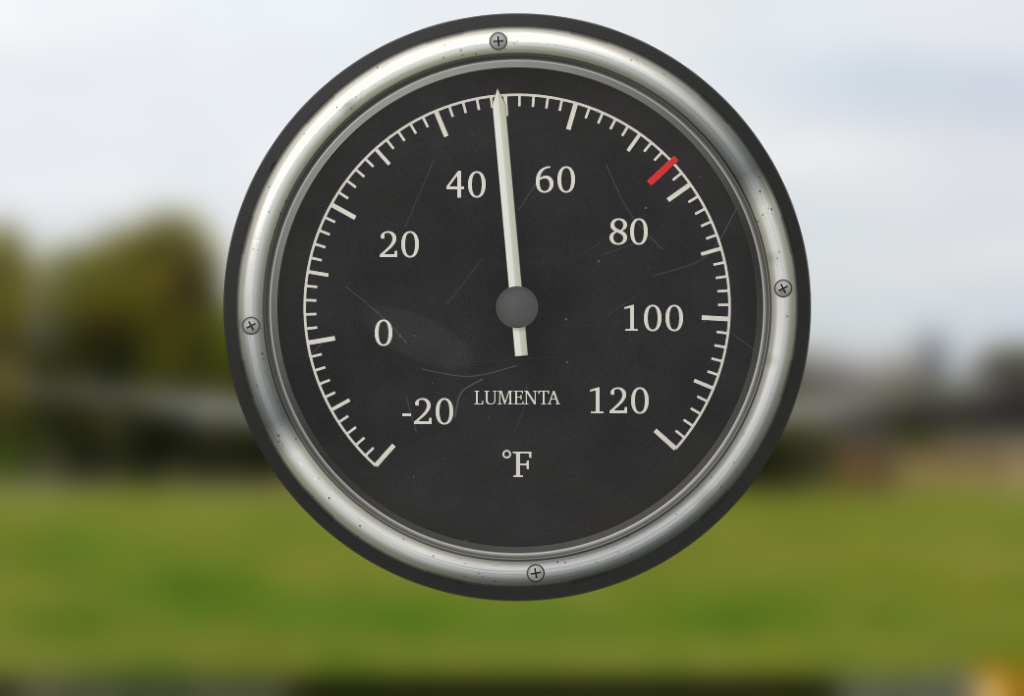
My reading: 49 °F
